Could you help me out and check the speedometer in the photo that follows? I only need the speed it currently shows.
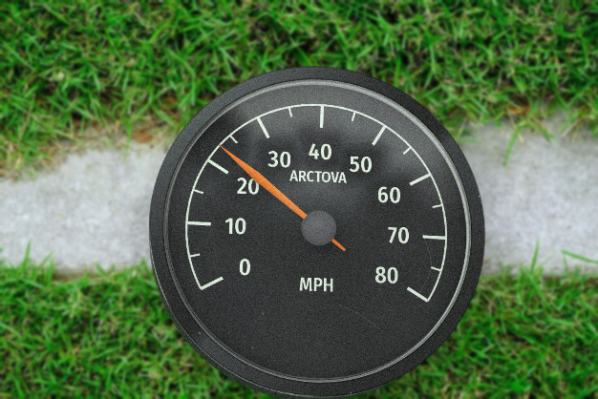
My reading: 22.5 mph
